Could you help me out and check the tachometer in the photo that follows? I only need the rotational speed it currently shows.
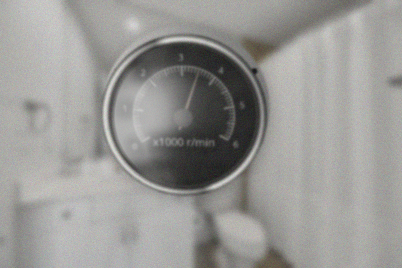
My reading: 3500 rpm
